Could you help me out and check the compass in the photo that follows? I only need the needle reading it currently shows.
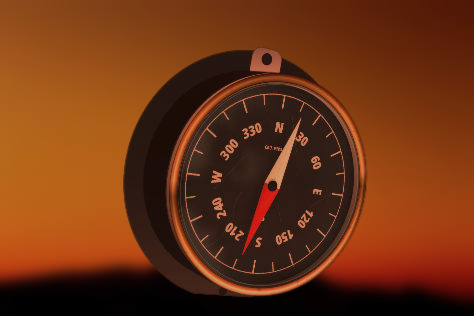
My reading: 195 °
